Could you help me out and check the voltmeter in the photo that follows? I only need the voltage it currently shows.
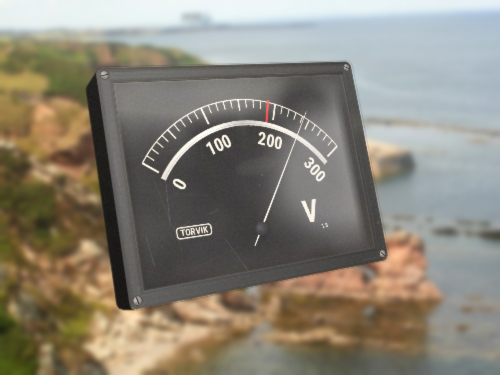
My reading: 240 V
